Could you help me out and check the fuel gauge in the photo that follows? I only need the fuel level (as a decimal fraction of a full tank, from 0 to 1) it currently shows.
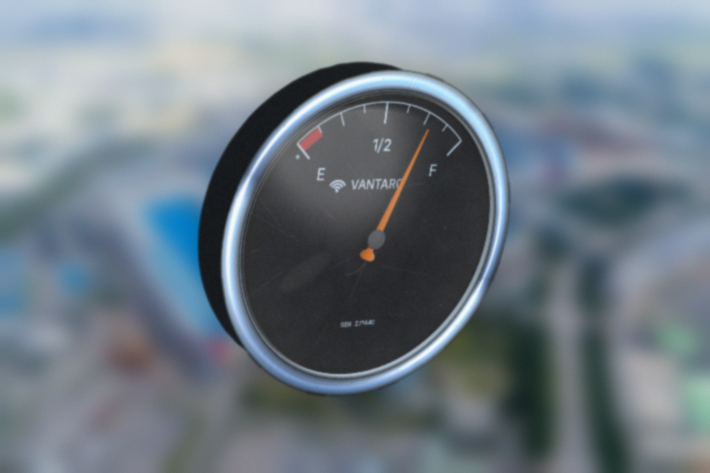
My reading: 0.75
